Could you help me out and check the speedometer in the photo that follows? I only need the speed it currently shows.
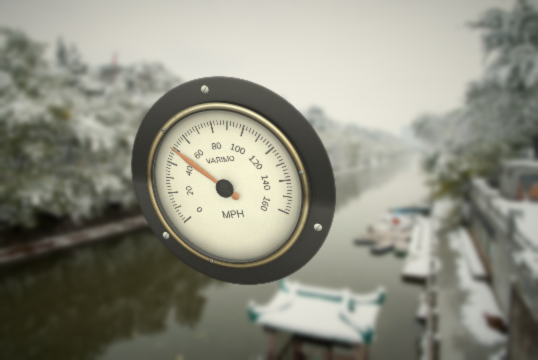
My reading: 50 mph
